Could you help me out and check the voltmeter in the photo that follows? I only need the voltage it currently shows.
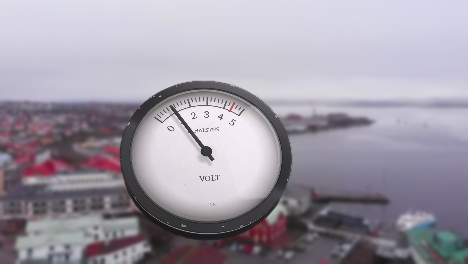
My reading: 1 V
